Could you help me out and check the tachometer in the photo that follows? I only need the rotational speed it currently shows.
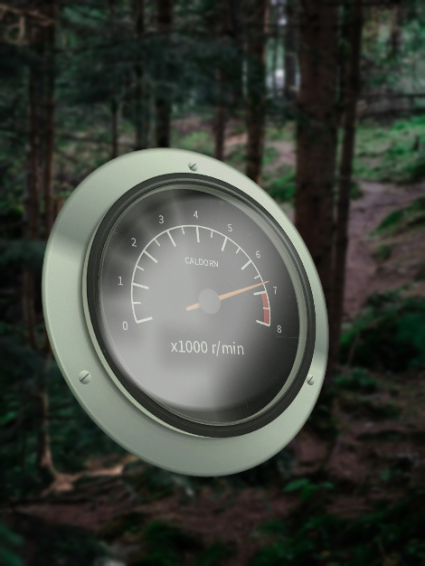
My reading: 6750 rpm
